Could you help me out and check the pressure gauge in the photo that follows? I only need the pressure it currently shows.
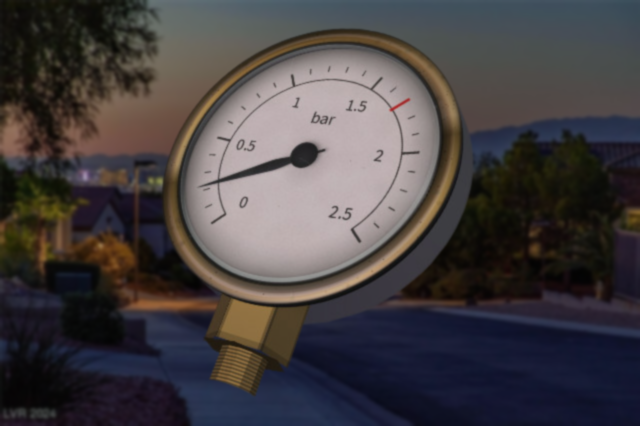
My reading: 0.2 bar
